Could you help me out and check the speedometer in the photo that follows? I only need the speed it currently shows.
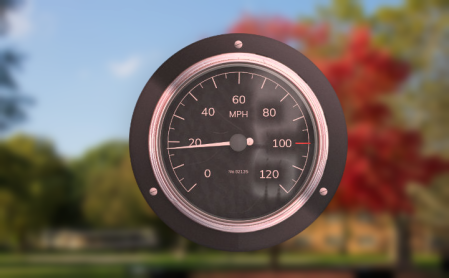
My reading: 17.5 mph
